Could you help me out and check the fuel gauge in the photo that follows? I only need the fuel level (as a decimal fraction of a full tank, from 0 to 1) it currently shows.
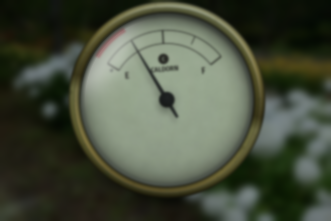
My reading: 0.25
